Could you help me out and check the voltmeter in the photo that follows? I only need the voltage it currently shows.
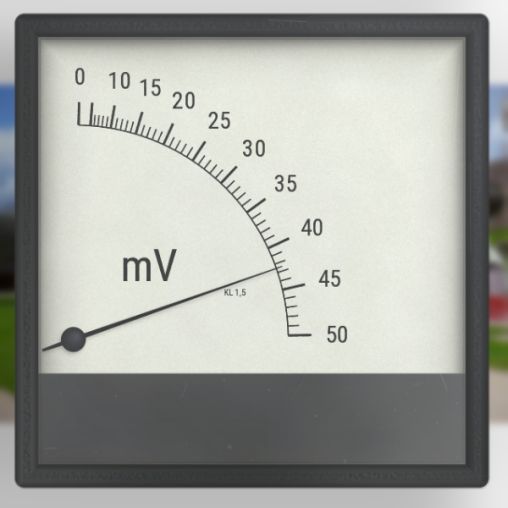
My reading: 42.5 mV
